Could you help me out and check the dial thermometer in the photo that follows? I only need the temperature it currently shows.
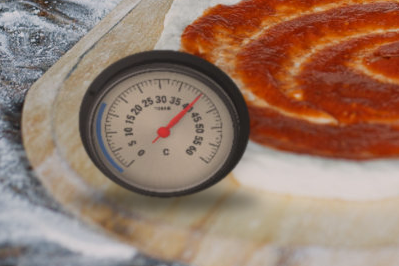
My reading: 40 °C
